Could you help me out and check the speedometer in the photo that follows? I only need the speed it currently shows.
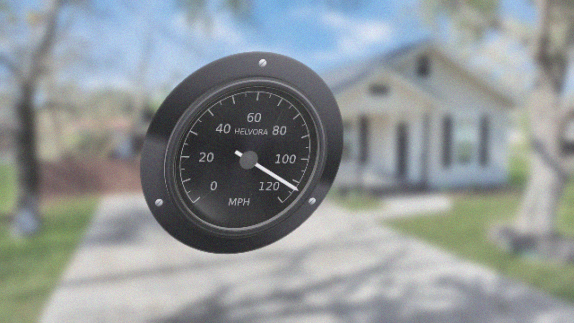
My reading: 112.5 mph
